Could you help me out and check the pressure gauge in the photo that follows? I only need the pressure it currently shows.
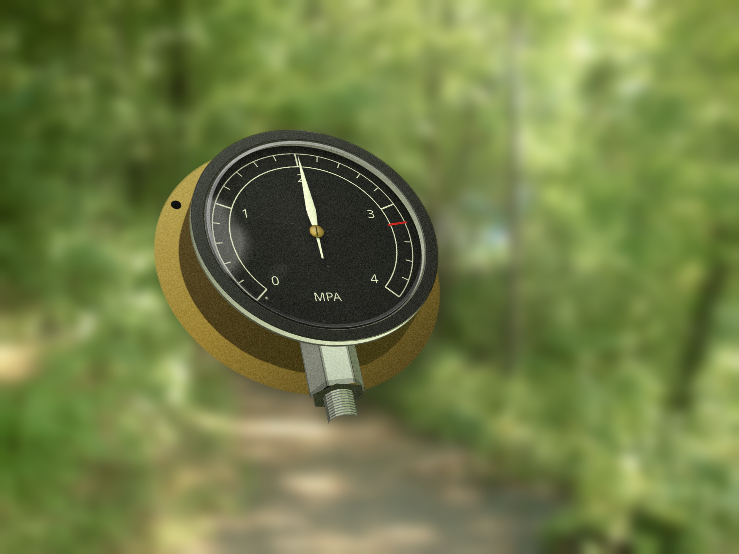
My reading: 2 MPa
